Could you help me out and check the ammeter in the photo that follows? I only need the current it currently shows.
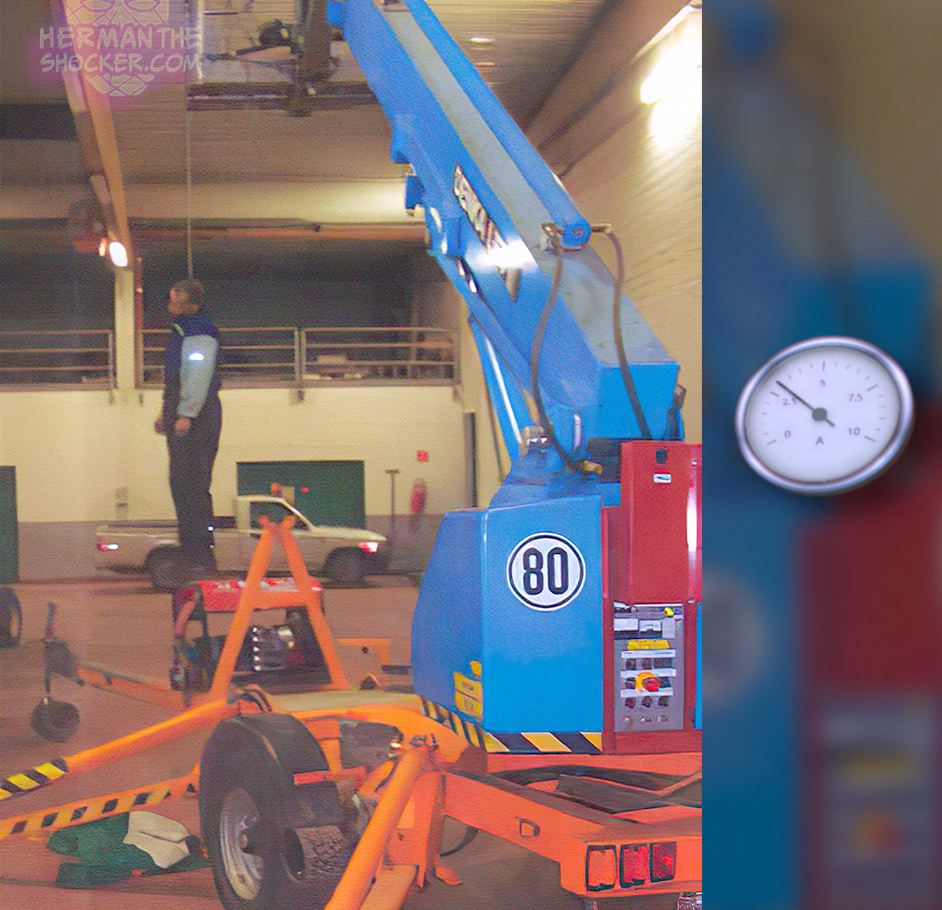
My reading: 3 A
